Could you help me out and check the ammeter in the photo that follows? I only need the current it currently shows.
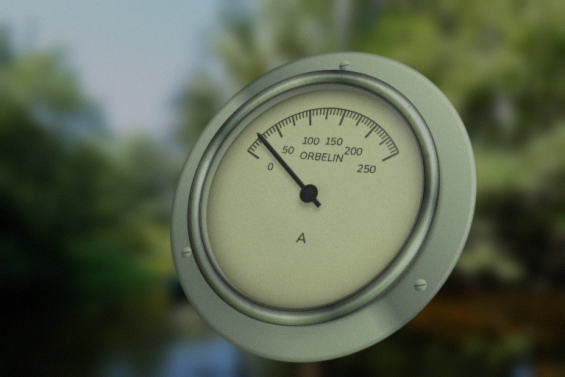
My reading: 25 A
